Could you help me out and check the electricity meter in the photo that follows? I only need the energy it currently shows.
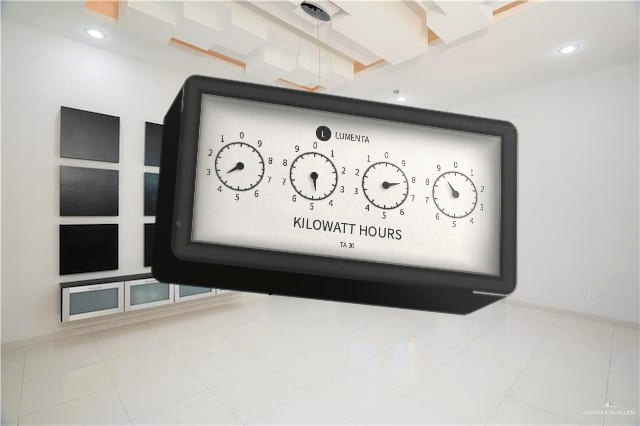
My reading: 3479 kWh
